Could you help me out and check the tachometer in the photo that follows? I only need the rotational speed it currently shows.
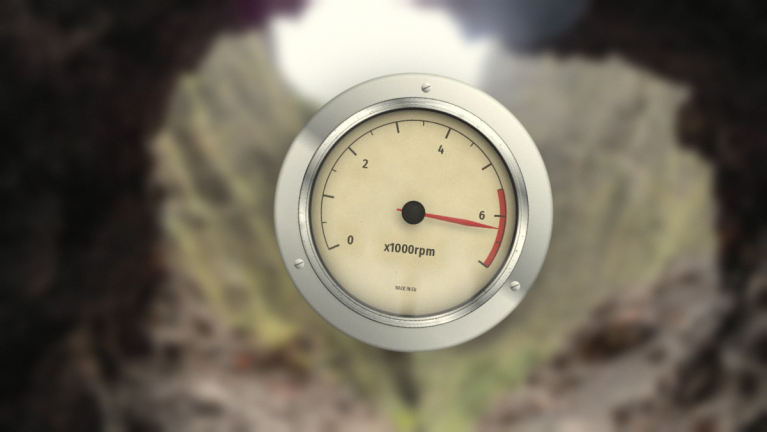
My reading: 6250 rpm
